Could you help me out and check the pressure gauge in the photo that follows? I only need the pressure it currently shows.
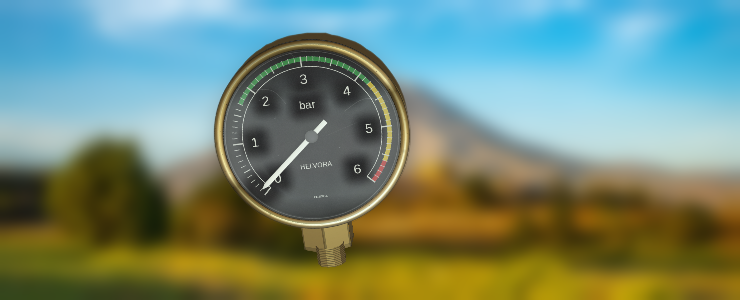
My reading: 0.1 bar
